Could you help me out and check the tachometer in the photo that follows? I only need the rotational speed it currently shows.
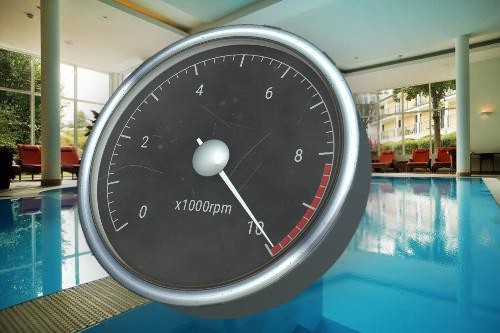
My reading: 9900 rpm
